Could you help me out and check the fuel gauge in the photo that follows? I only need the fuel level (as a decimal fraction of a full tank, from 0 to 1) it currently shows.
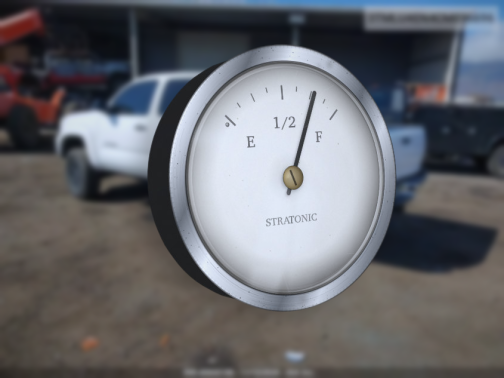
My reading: 0.75
